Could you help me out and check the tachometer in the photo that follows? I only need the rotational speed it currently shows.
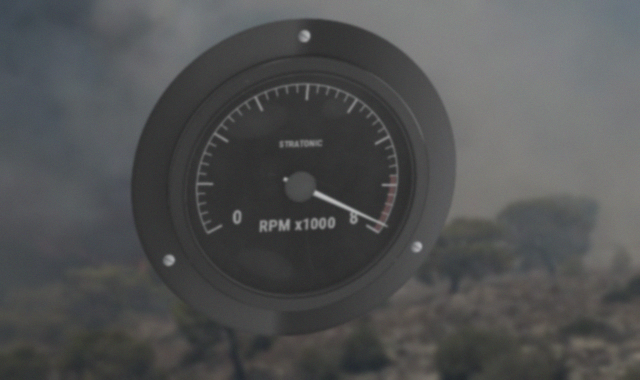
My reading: 7800 rpm
